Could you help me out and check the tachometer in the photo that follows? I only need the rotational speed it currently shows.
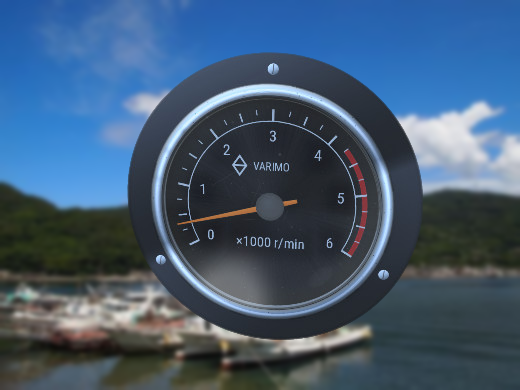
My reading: 375 rpm
